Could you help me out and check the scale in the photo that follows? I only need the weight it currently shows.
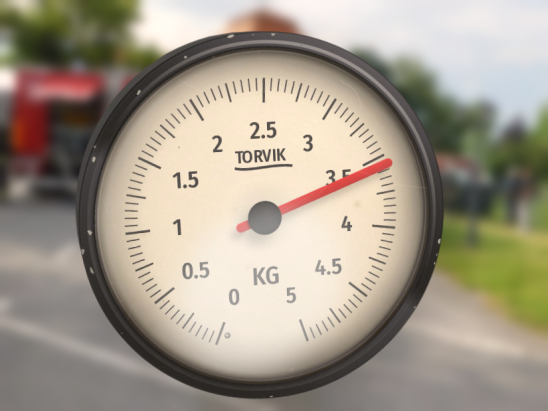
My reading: 3.55 kg
